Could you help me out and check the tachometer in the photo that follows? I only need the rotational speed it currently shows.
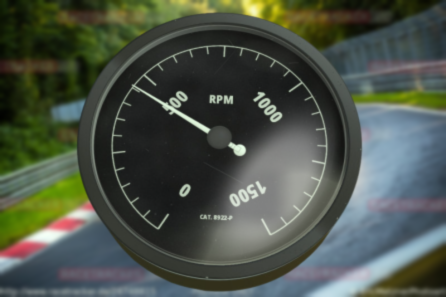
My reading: 450 rpm
